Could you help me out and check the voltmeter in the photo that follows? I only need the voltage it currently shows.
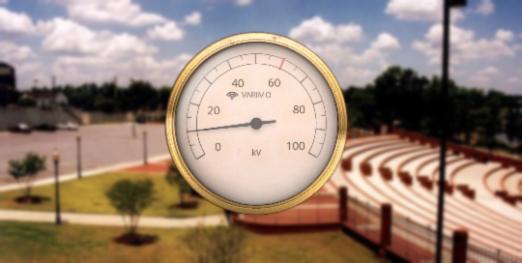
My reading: 10 kV
